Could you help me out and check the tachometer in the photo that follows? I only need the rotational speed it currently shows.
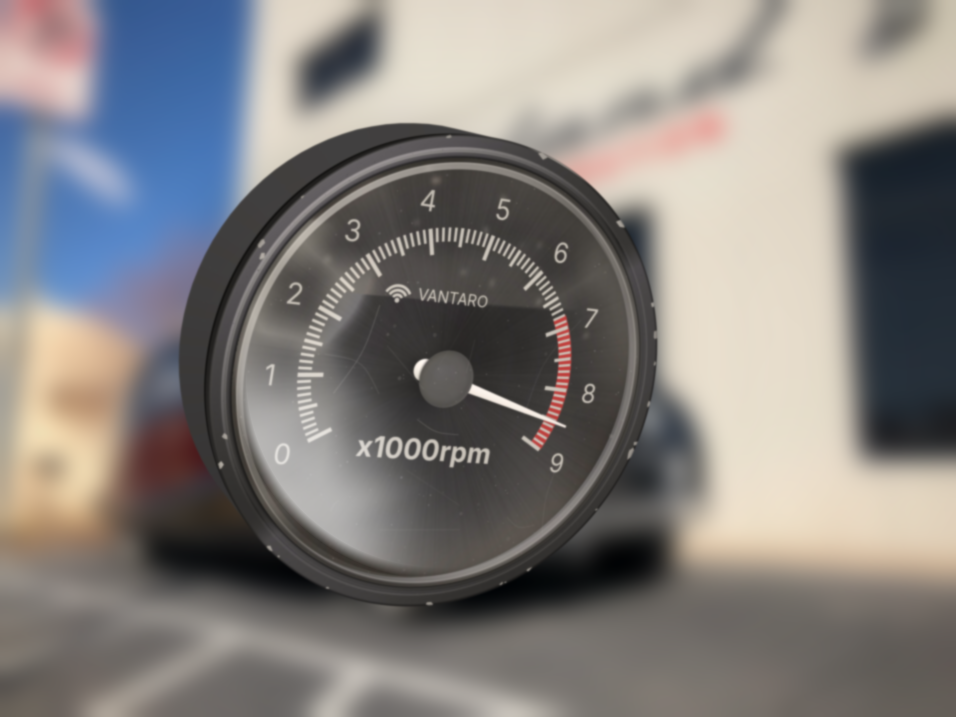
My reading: 8500 rpm
